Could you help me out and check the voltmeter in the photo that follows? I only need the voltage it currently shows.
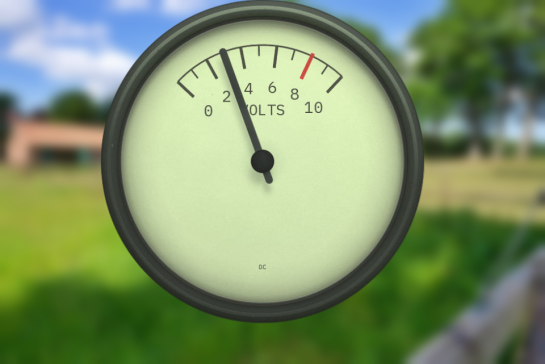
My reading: 3 V
